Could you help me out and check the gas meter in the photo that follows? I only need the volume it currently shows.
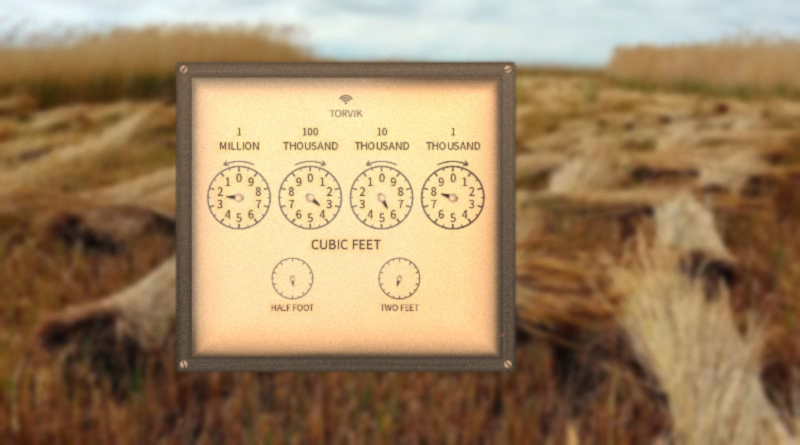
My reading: 235800 ft³
